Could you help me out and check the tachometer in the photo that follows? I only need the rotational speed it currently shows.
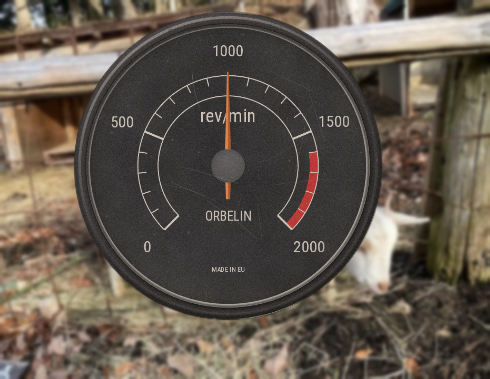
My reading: 1000 rpm
